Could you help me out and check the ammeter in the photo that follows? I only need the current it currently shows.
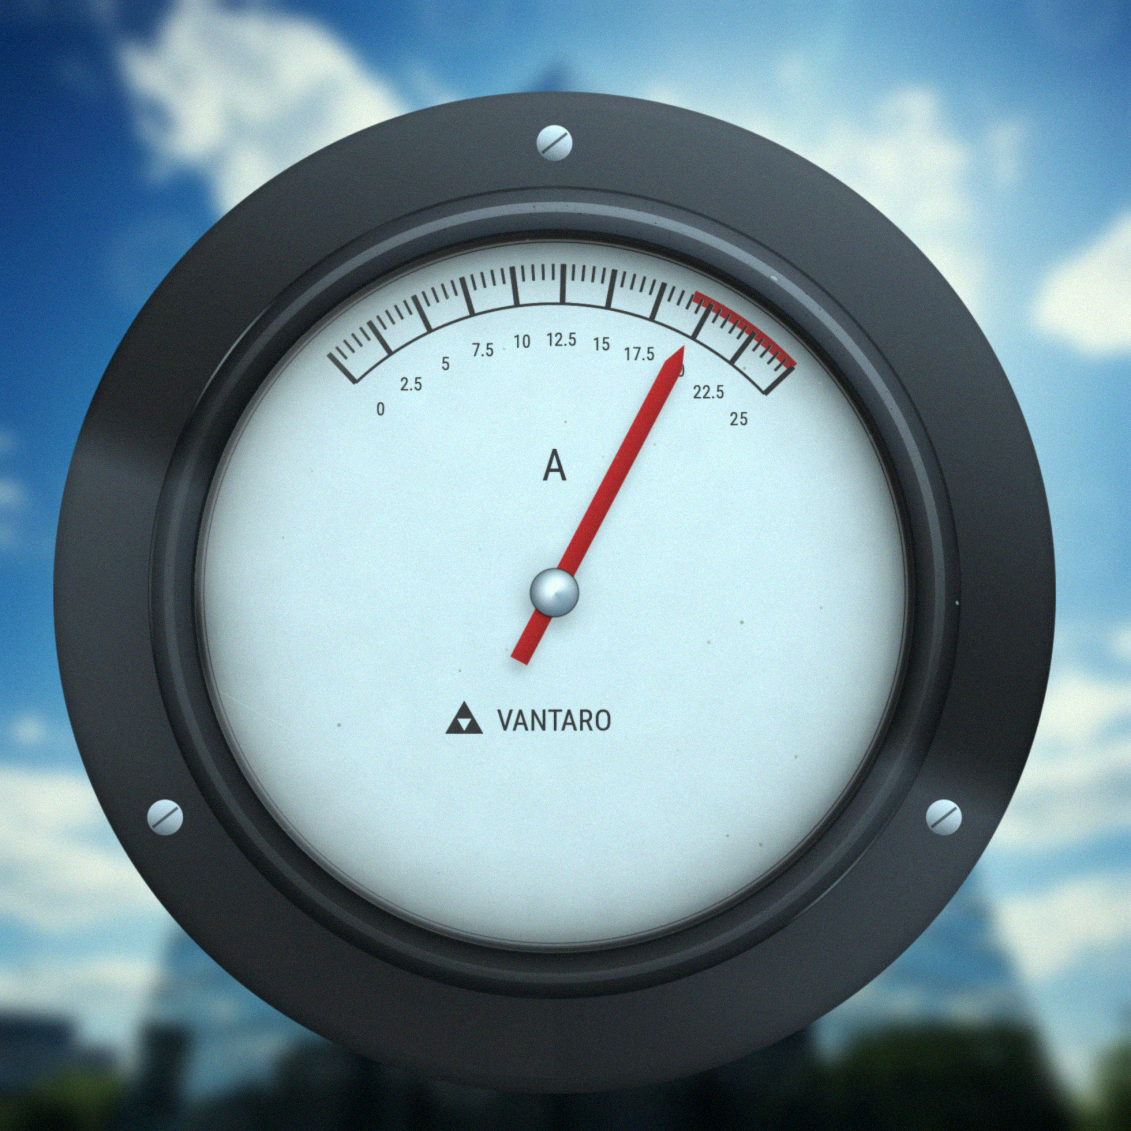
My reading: 19.75 A
